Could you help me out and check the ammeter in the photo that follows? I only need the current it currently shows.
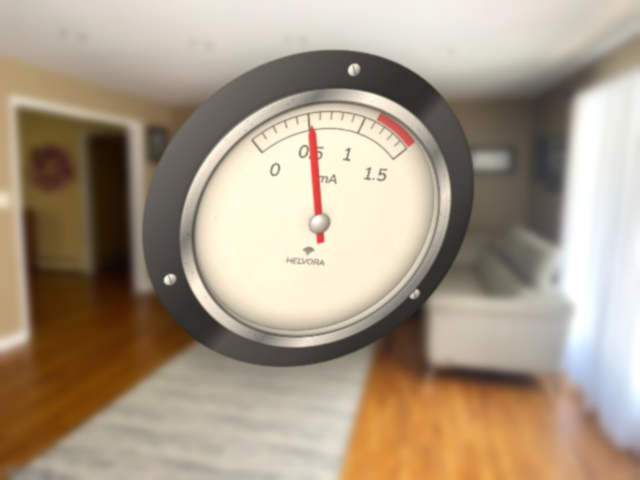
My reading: 0.5 mA
